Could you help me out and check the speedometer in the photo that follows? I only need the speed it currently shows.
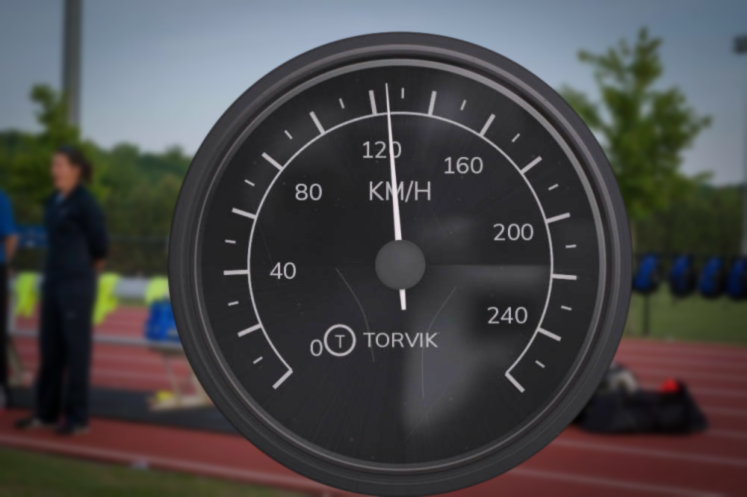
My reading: 125 km/h
